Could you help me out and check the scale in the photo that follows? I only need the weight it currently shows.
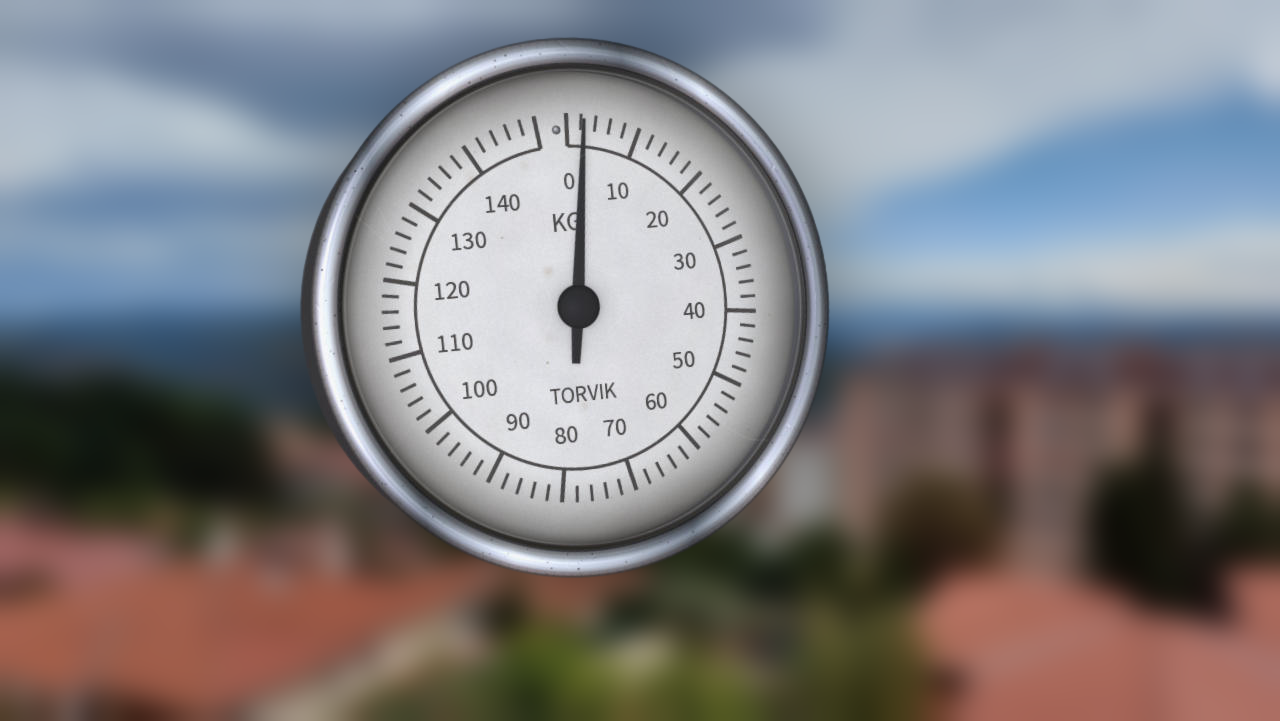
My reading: 2 kg
